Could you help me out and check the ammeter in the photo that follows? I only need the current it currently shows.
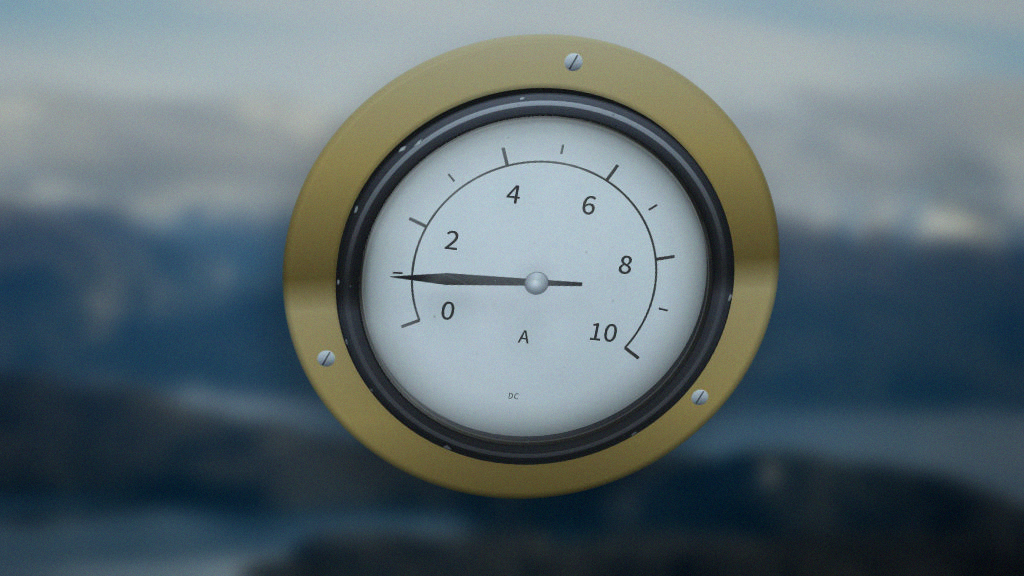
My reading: 1 A
